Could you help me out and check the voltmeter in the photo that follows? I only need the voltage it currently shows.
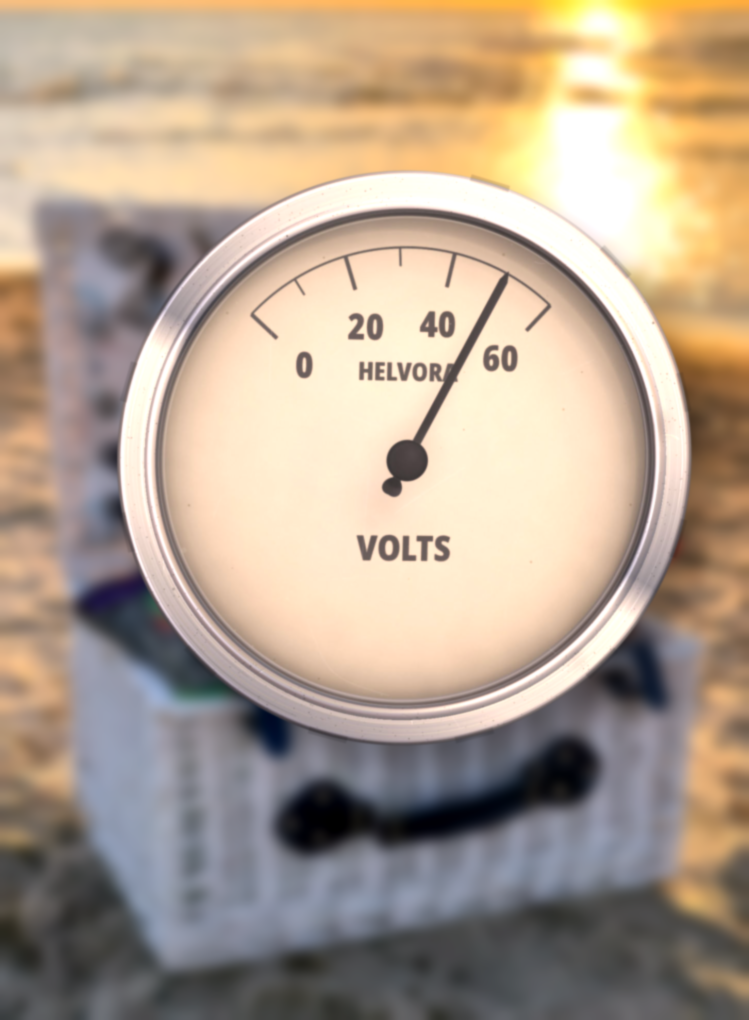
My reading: 50 V
